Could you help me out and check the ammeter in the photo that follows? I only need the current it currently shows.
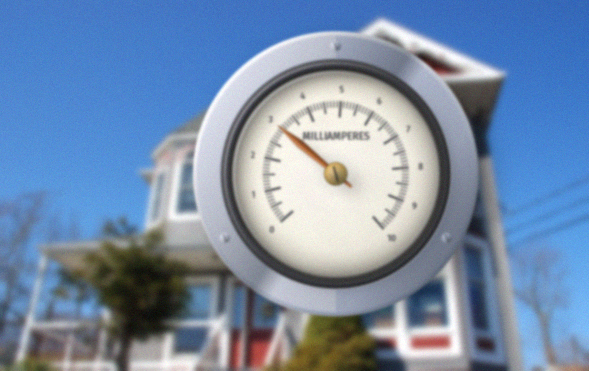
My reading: 3 mA
